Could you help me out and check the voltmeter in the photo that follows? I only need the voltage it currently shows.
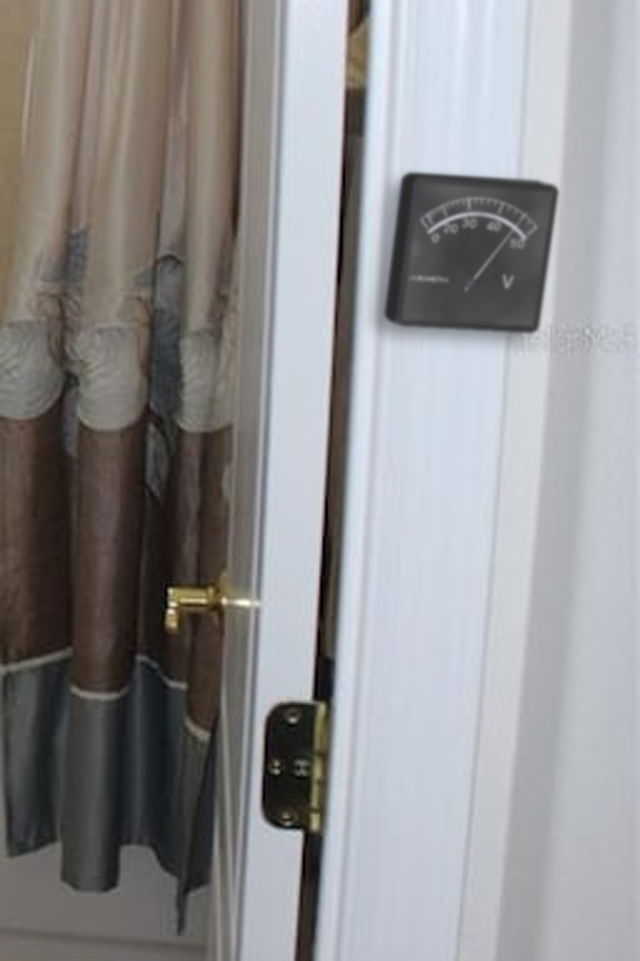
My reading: 46 V
